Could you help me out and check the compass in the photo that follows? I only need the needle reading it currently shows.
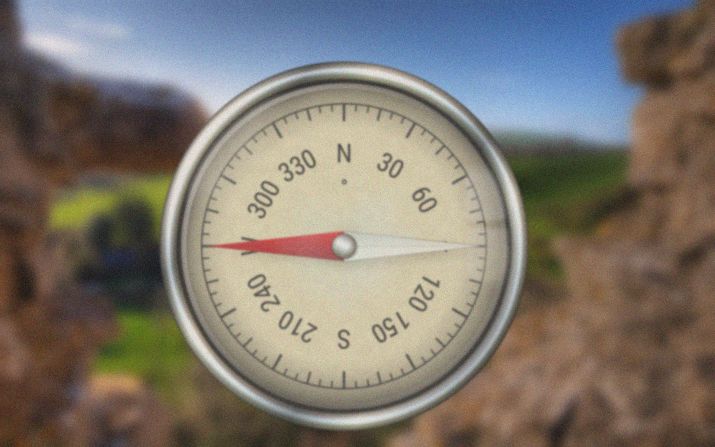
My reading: 270 °
